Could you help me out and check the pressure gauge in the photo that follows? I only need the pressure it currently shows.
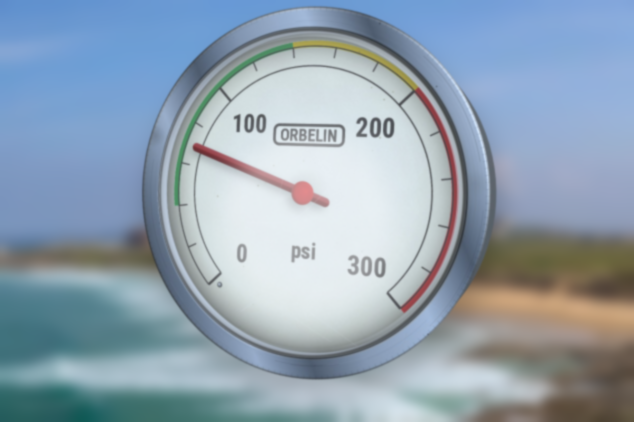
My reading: 70 psi
